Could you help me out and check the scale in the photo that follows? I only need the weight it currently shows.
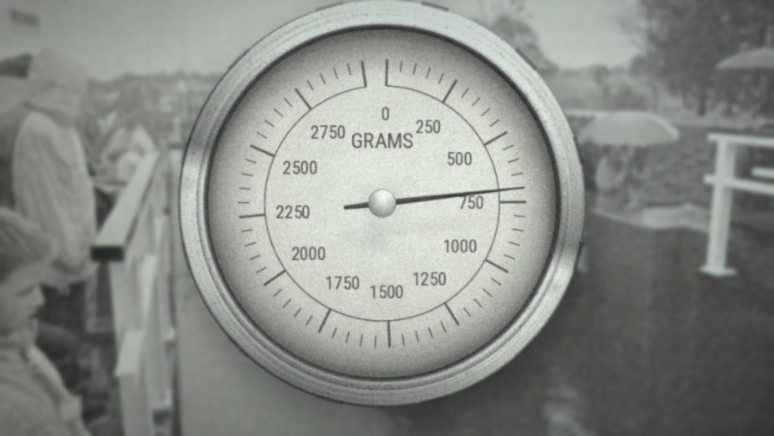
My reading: 700 g
